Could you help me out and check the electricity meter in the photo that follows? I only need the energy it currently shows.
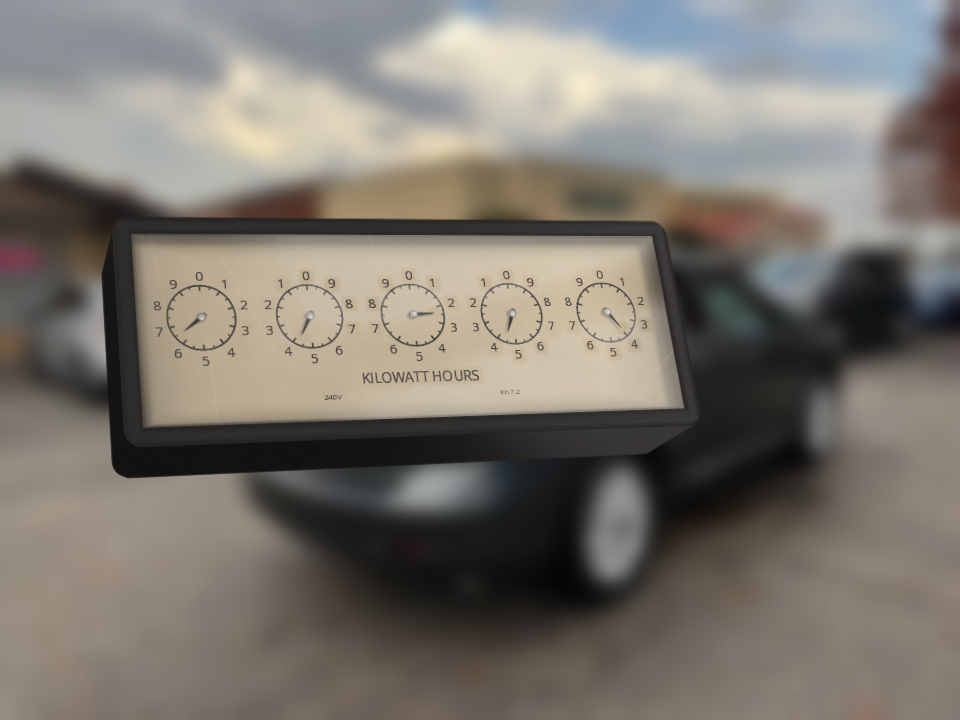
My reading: 64244 kWh
